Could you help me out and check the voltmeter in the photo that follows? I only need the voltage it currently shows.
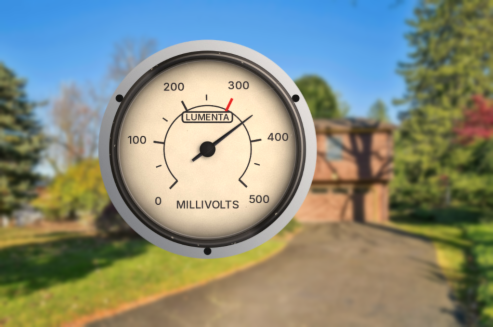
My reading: 350 mV
